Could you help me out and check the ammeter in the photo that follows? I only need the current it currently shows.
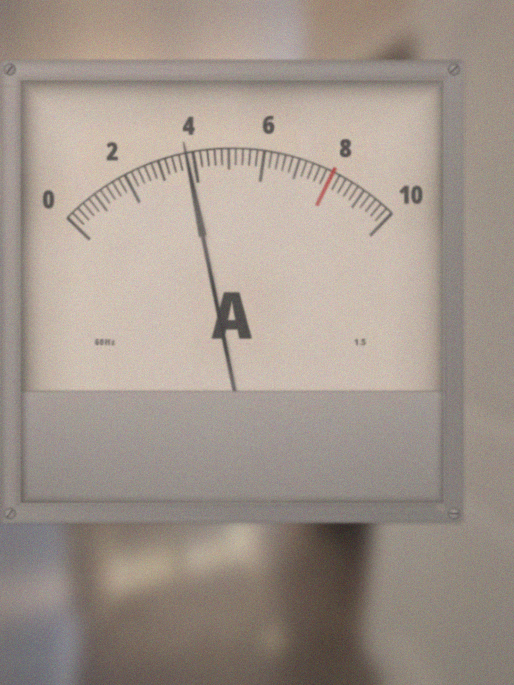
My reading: 3.8 A
